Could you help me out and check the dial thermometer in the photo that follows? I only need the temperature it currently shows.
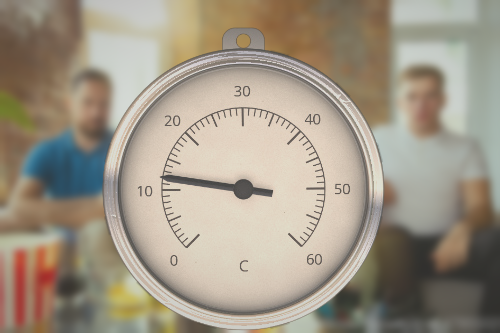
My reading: 12 °C
